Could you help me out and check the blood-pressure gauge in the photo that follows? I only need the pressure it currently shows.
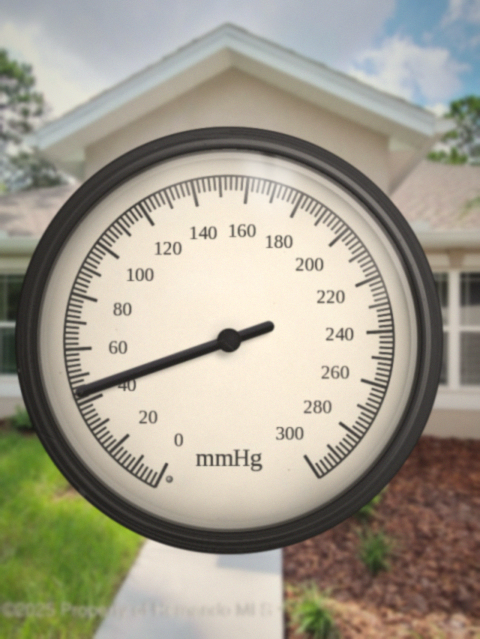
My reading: 44 mmHg
